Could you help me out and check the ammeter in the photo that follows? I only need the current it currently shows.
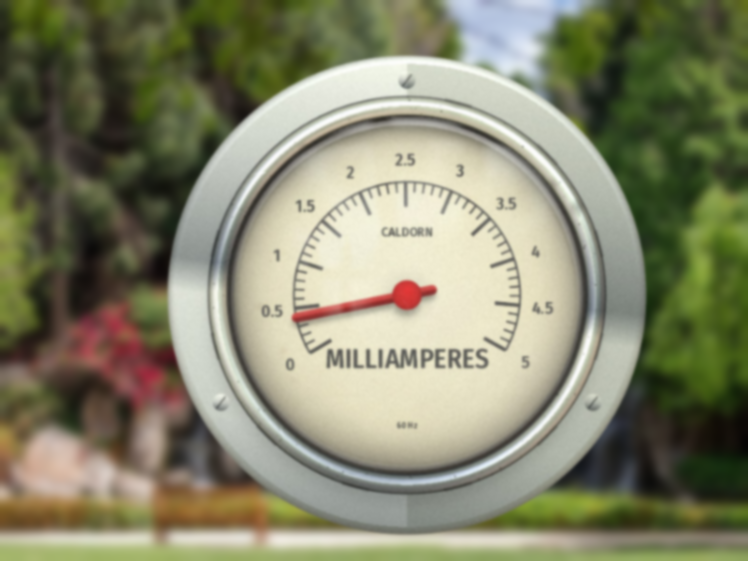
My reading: 0.4 mA
